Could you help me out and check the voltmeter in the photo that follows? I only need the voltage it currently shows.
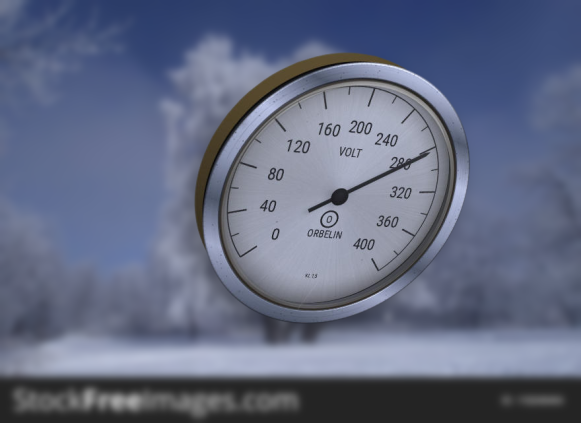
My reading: 280 V
